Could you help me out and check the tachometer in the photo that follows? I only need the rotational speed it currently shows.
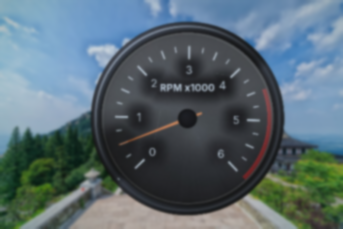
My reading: 500 rpm
